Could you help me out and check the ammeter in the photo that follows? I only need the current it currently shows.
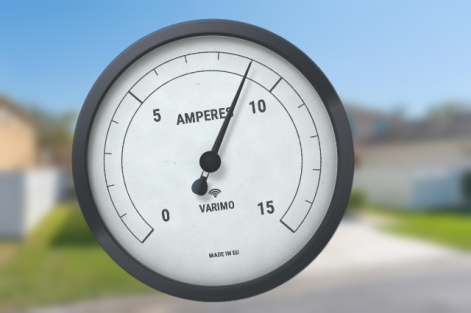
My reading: 9 A
